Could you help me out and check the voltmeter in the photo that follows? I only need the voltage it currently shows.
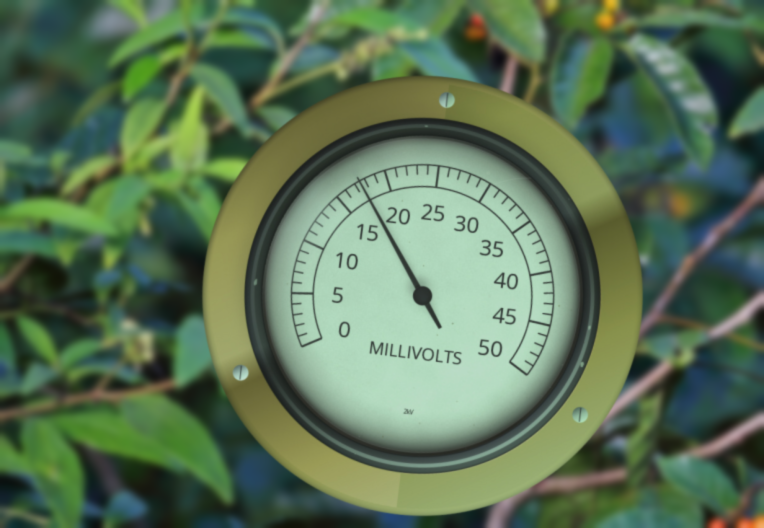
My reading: 17.5 mV
